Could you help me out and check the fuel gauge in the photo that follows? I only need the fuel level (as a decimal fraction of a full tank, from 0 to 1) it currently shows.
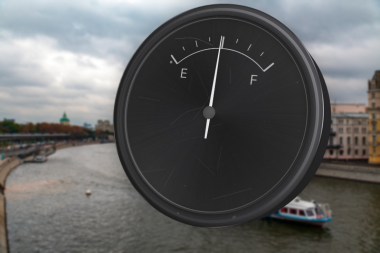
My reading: 0.5
